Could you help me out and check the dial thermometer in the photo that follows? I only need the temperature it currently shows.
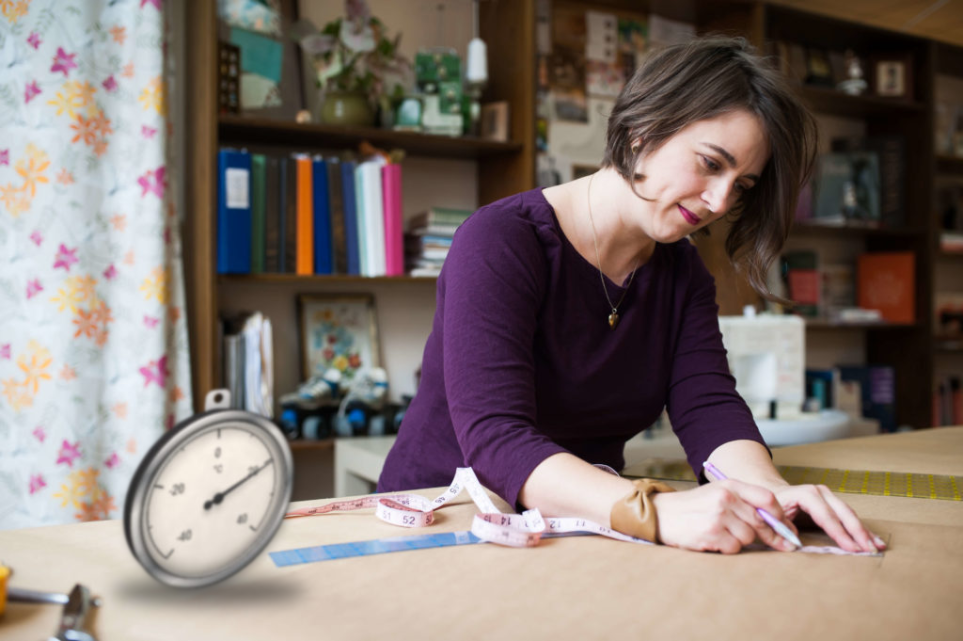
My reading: 20 °C
